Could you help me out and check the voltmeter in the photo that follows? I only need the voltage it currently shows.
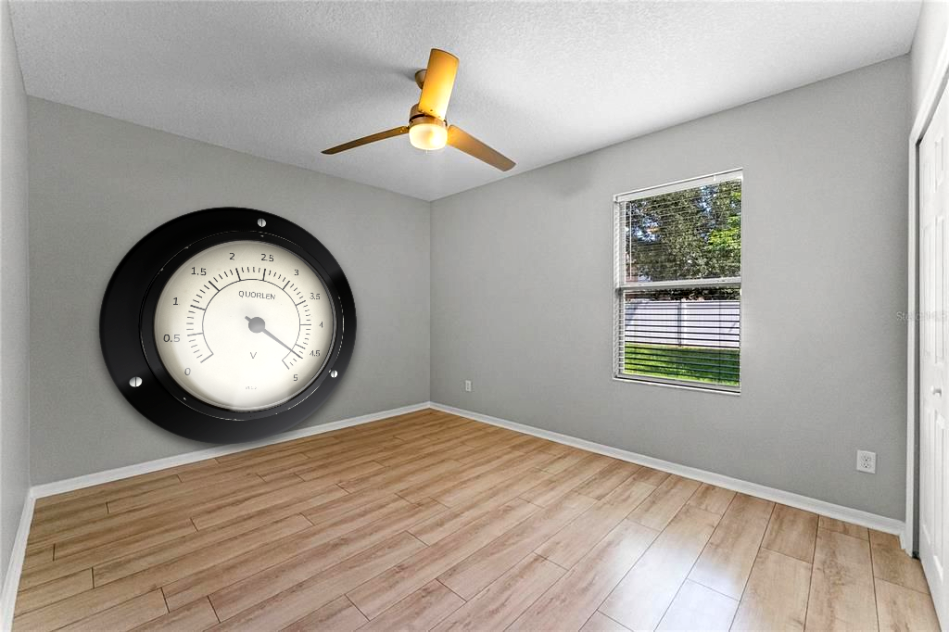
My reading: 4.7 V
